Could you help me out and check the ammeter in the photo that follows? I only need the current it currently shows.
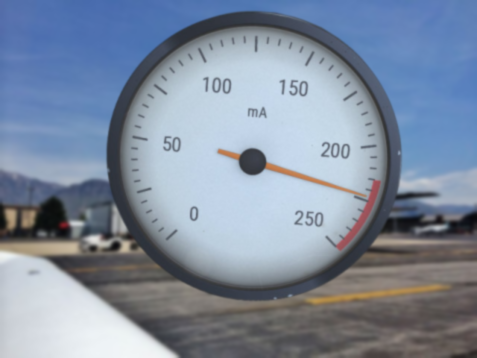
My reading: 222.5 mA
